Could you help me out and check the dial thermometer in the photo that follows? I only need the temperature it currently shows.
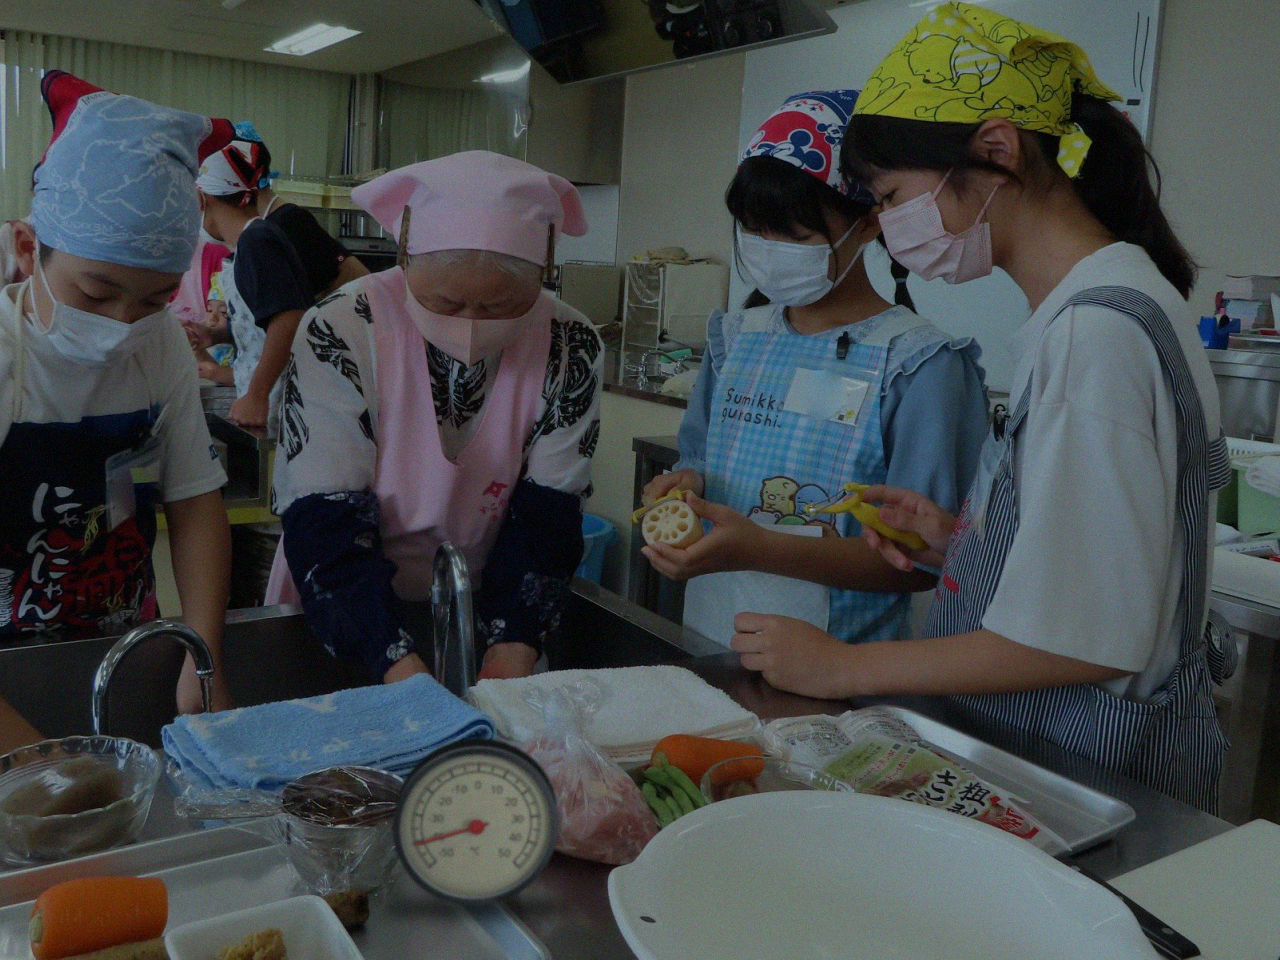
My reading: -40 °C
